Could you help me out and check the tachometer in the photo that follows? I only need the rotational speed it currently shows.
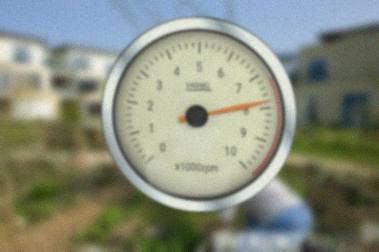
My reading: 7800 rpm
